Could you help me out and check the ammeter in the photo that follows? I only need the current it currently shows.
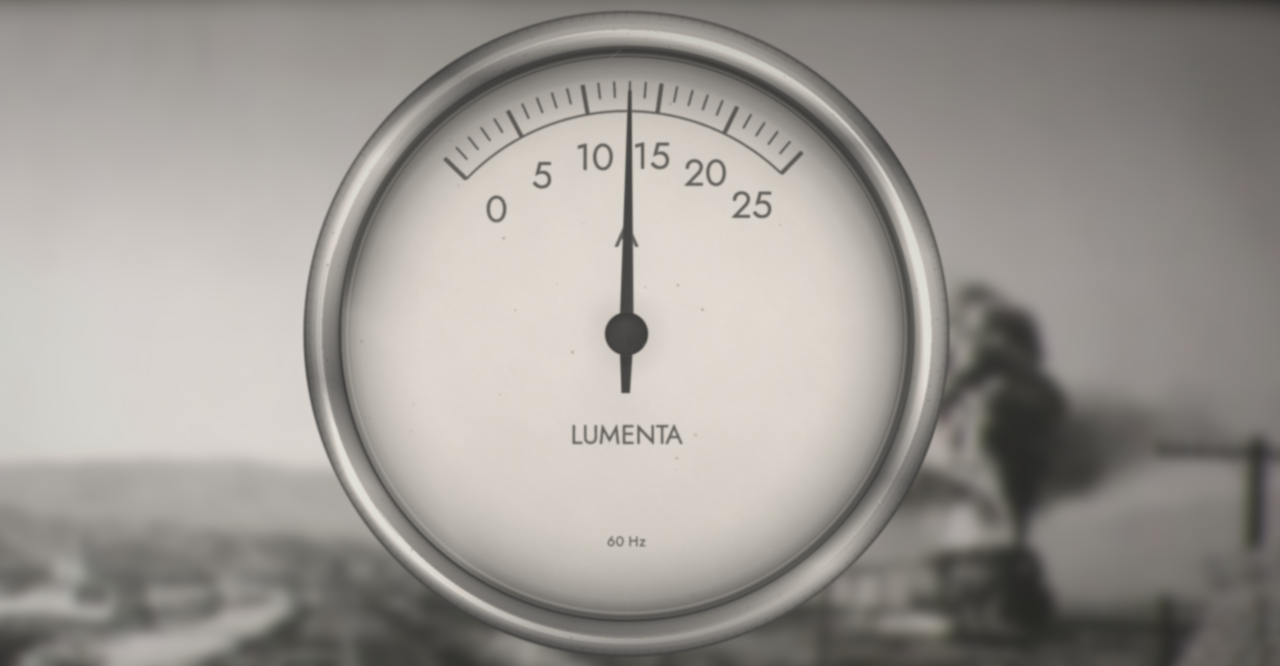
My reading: 13 A
